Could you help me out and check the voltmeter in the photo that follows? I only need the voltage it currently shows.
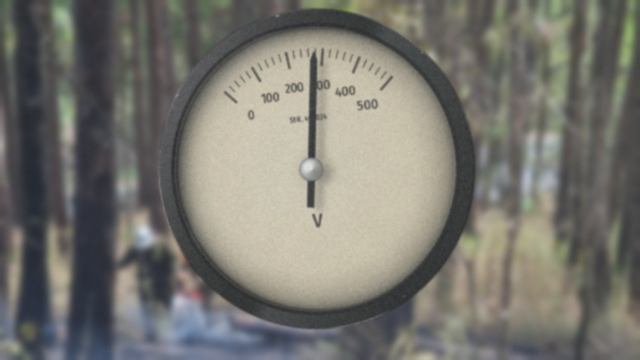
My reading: 280 V
